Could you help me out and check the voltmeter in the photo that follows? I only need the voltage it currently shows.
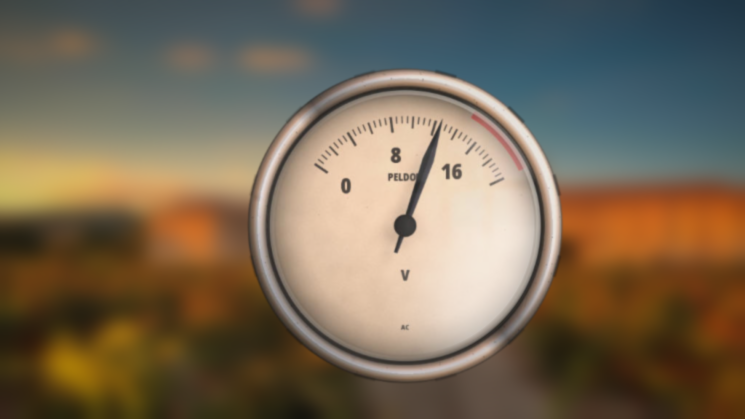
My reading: 12.5 V
